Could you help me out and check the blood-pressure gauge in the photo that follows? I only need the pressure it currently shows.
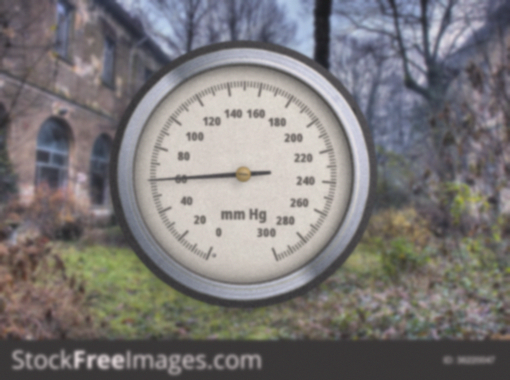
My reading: 60 mmHg
